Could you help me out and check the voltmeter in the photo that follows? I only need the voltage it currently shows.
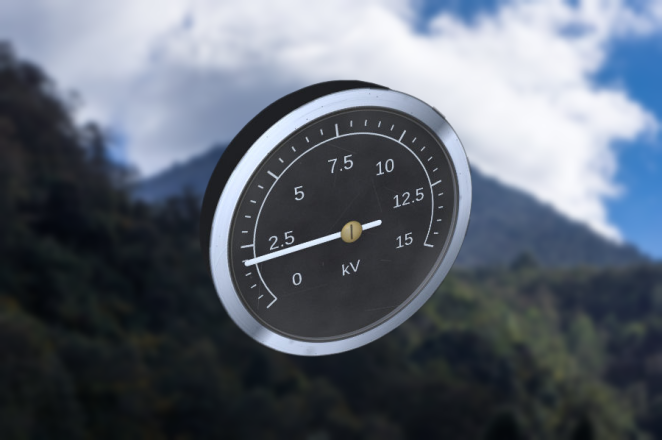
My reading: 2 kV
